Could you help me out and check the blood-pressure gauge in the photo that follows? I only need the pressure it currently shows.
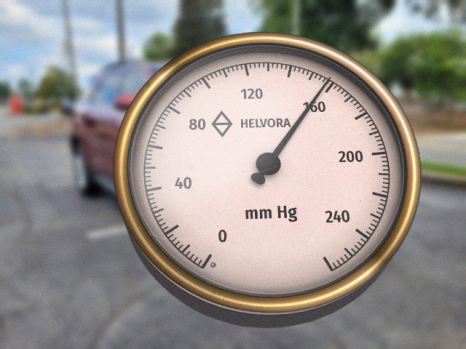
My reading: 158 mmHg
